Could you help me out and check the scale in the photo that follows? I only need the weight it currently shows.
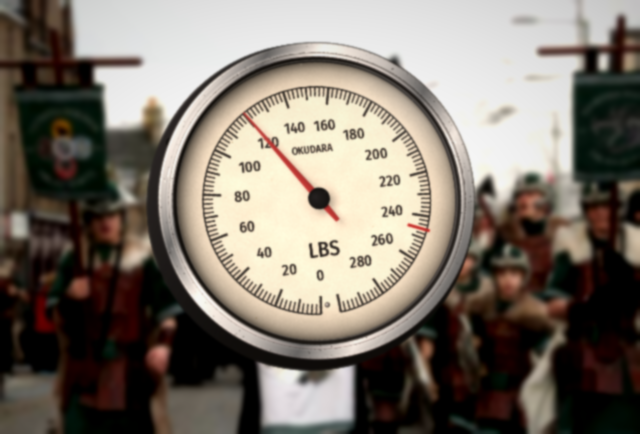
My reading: 120 lb
